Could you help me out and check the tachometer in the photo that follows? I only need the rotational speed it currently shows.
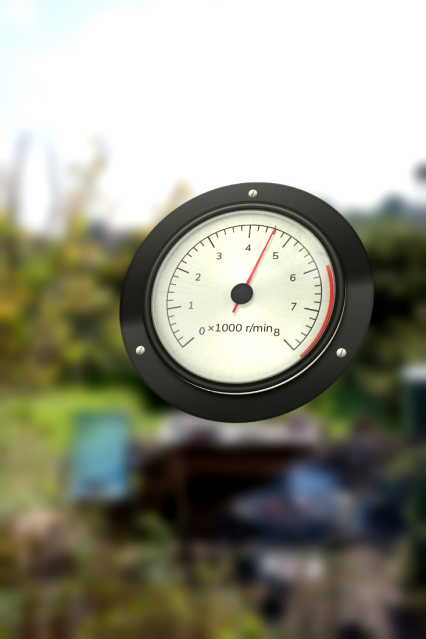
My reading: 4600 rpm
